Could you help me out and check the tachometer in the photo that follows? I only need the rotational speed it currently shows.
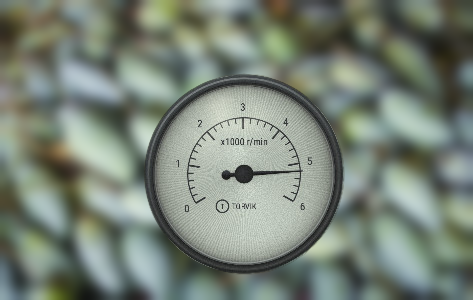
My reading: 5200 rpm
